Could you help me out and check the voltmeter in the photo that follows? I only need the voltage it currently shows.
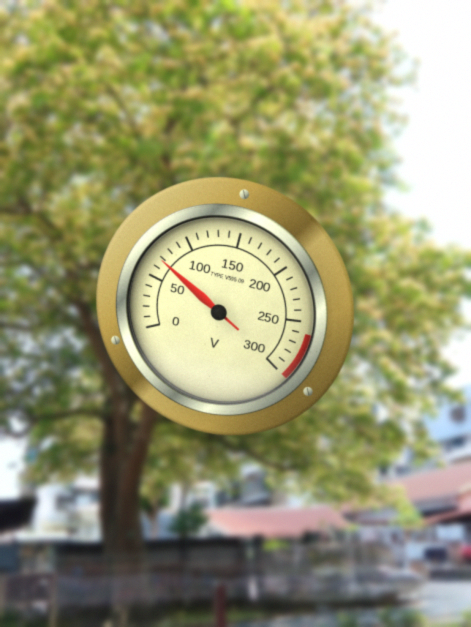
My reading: 70 V
